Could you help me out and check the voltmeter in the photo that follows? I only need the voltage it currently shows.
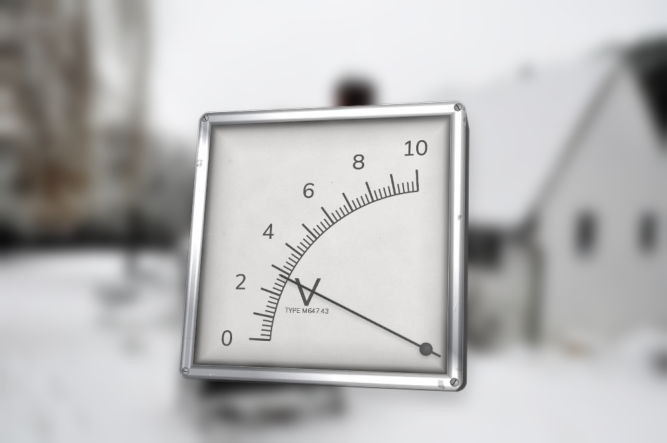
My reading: 2.8 V
